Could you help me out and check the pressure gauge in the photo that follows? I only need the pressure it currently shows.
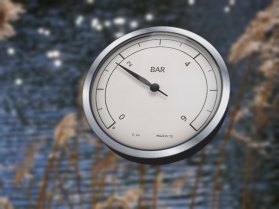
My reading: 1.75 bar
